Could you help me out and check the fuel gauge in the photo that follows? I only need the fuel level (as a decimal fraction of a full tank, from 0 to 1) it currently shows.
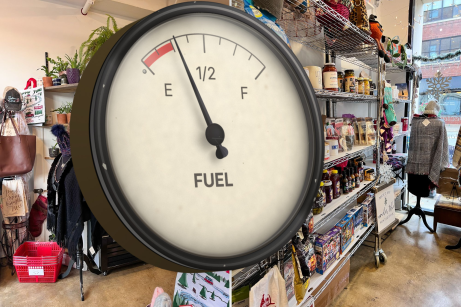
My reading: 0.25
